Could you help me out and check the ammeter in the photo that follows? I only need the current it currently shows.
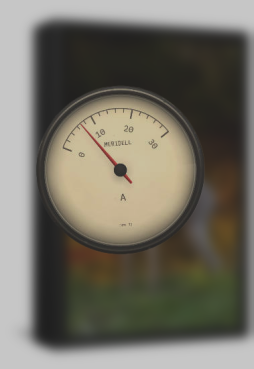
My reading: 7 A
